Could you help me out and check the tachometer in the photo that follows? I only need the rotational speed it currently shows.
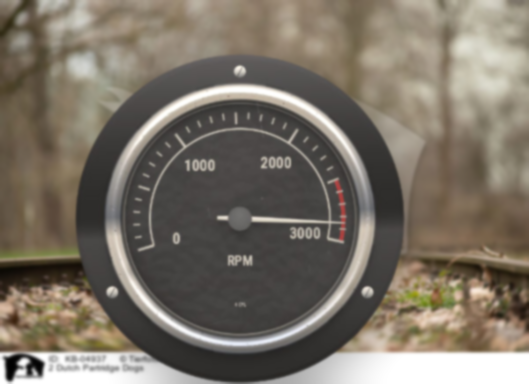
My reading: 2850 rpm
